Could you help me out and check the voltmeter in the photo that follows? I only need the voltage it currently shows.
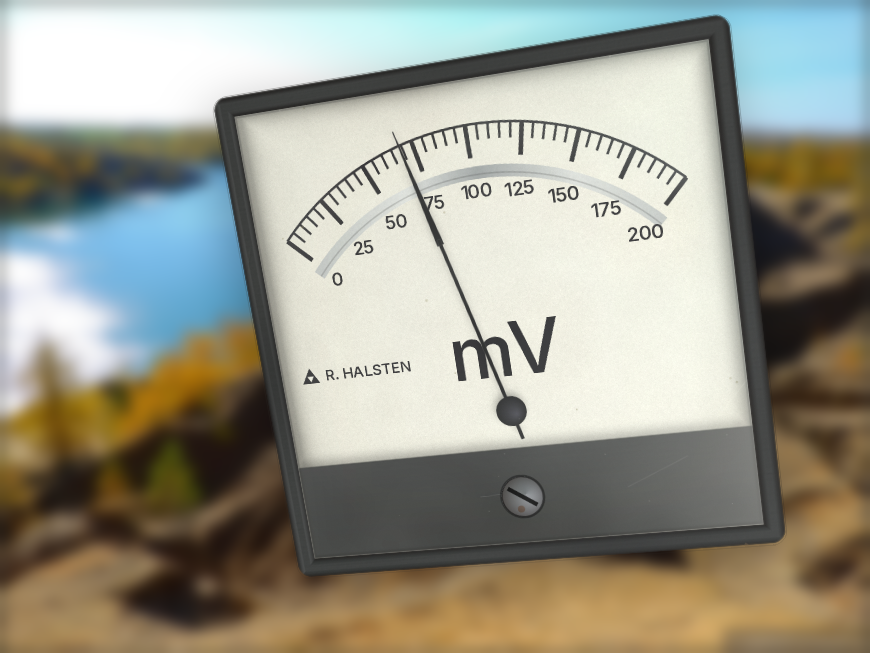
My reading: 70 mV
